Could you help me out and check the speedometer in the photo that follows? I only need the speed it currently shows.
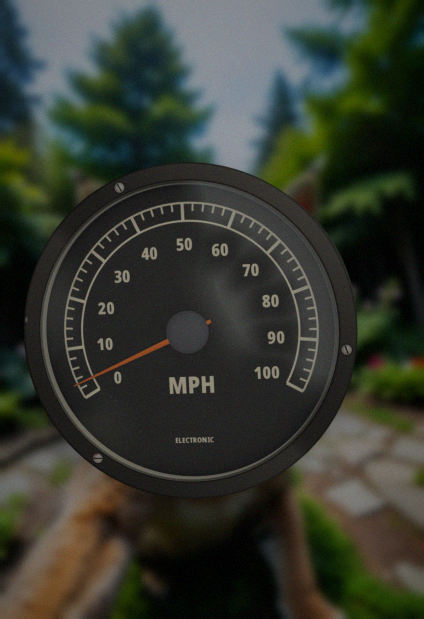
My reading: 3 mph
